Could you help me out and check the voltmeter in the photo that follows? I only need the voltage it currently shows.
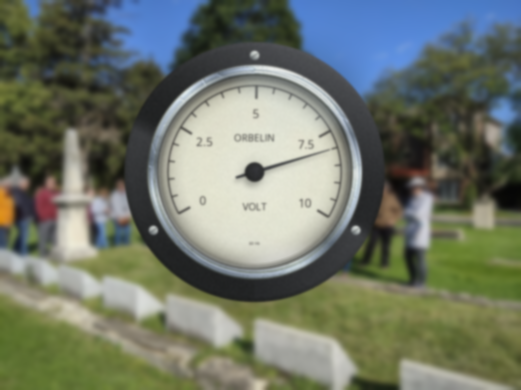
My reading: 8 V
